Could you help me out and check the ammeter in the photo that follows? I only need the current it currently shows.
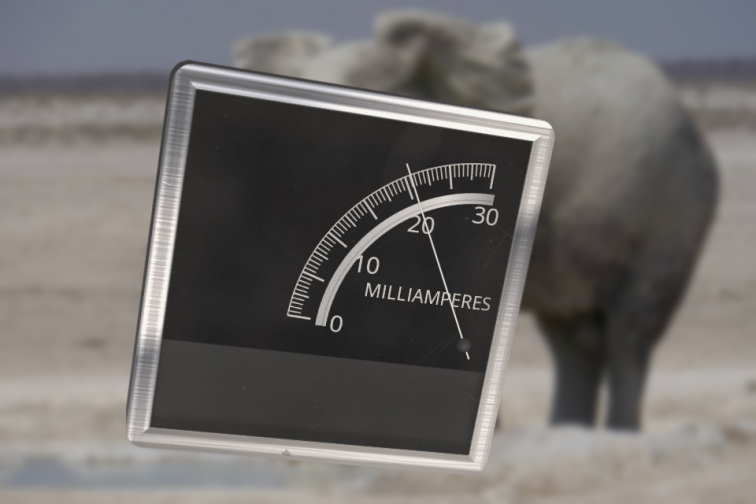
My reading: 20.5 mA
